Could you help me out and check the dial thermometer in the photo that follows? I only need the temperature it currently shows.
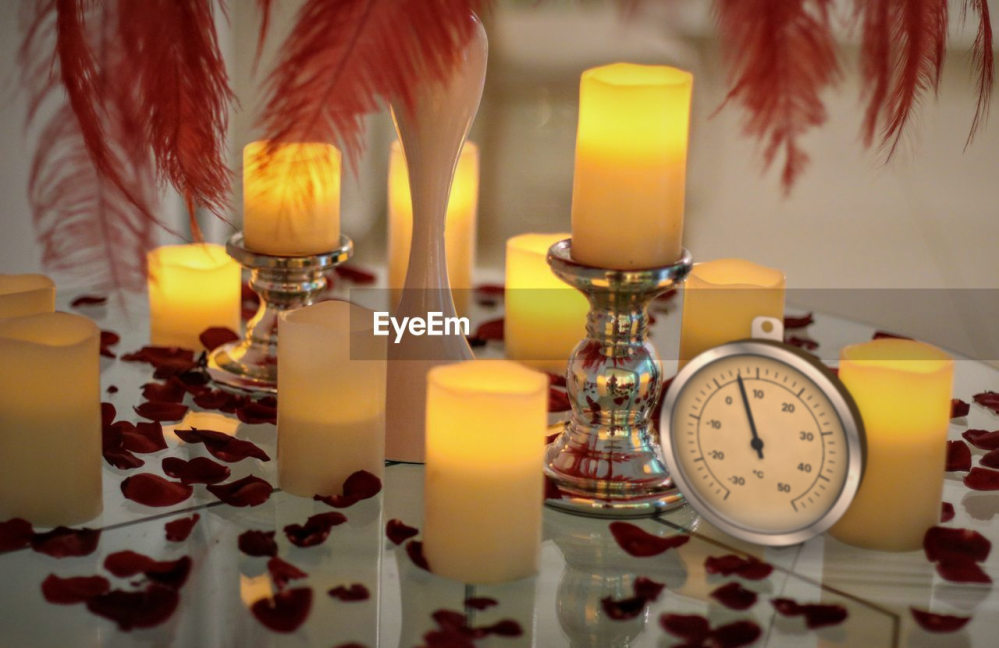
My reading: 6 °C
